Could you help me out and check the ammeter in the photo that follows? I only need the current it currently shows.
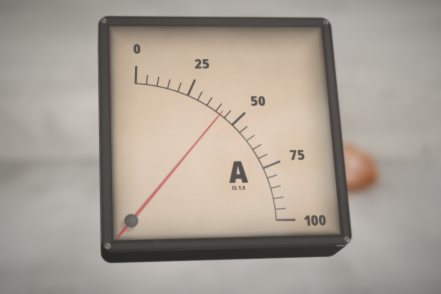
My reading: 42.5 A
